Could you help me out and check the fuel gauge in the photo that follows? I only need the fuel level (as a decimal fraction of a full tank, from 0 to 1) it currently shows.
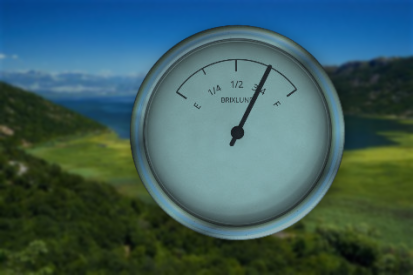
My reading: 0.75
